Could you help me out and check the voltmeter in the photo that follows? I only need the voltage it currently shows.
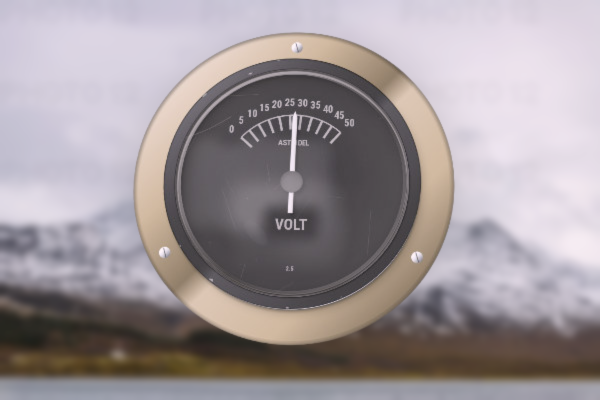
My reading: 27.5 V
